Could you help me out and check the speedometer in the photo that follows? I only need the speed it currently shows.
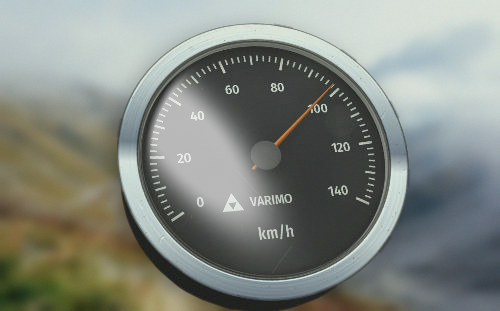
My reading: 98 km/h
